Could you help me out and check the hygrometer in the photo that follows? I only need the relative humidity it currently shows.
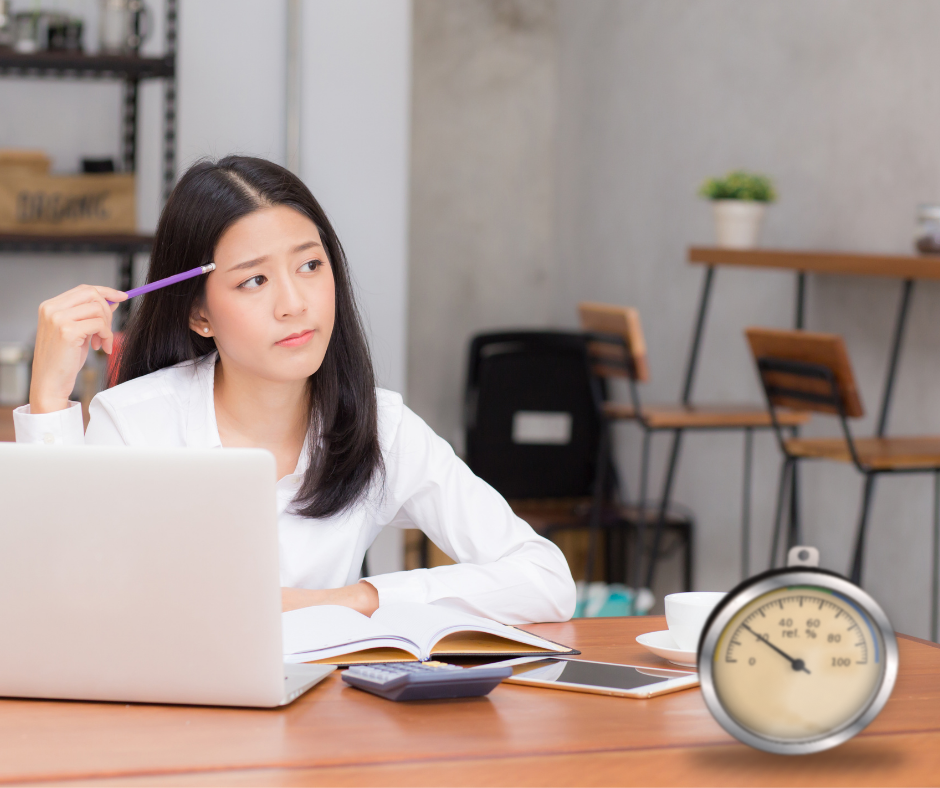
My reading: 20 %
